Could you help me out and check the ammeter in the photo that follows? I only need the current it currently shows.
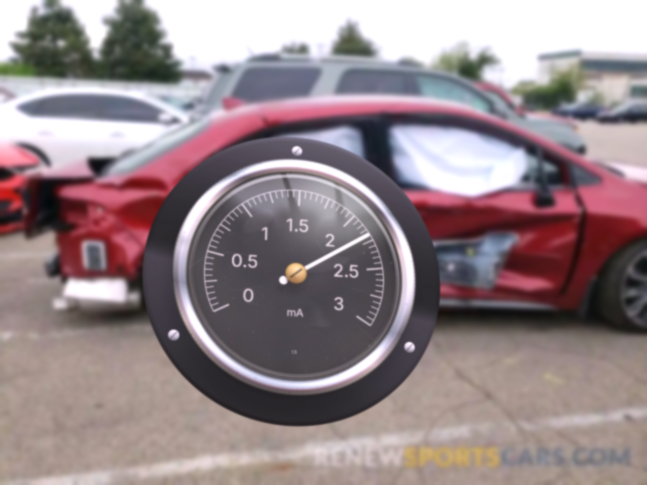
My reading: 2.2 mA
